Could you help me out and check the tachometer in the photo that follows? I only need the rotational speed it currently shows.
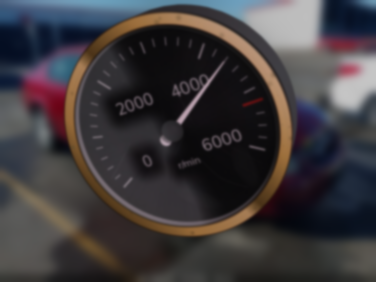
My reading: 4400 rpm
